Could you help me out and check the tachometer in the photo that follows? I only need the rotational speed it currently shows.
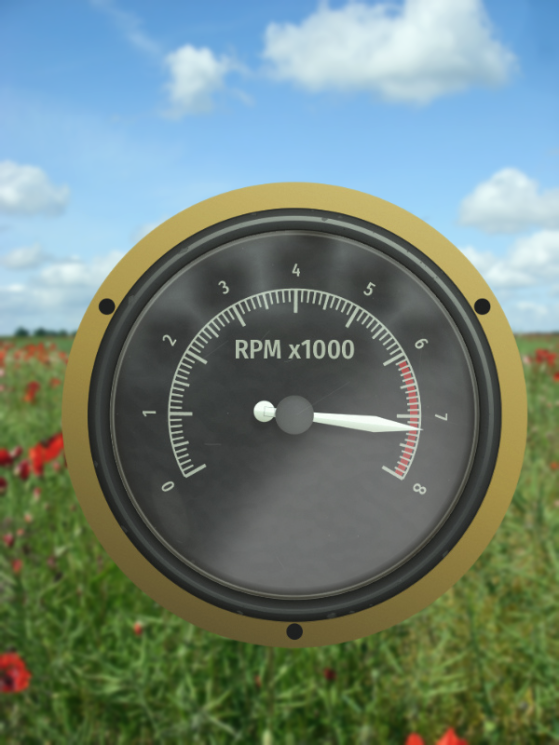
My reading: 7200 rpm
